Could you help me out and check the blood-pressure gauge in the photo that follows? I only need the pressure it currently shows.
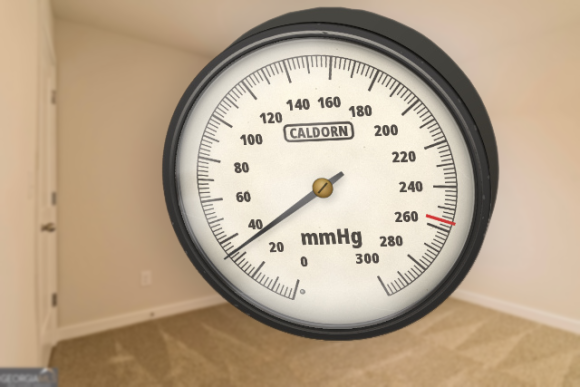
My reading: 34 mmHg
